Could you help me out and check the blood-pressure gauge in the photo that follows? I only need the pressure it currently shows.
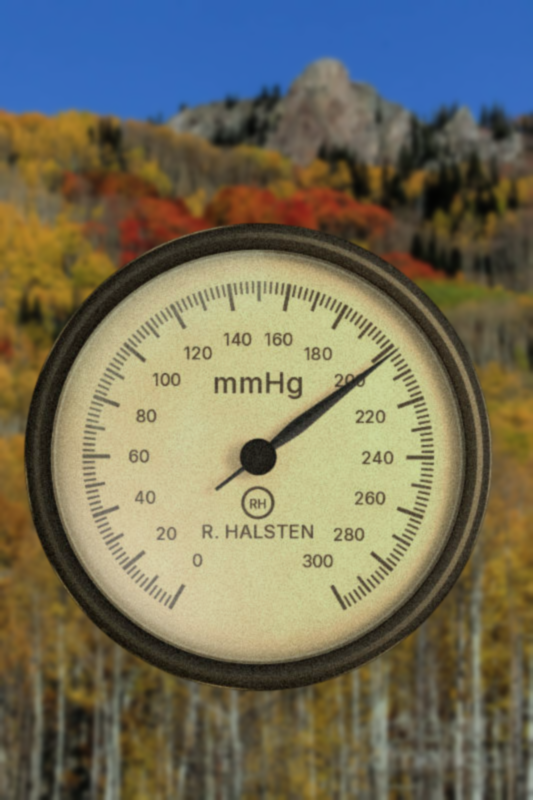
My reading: 202 mmHg
